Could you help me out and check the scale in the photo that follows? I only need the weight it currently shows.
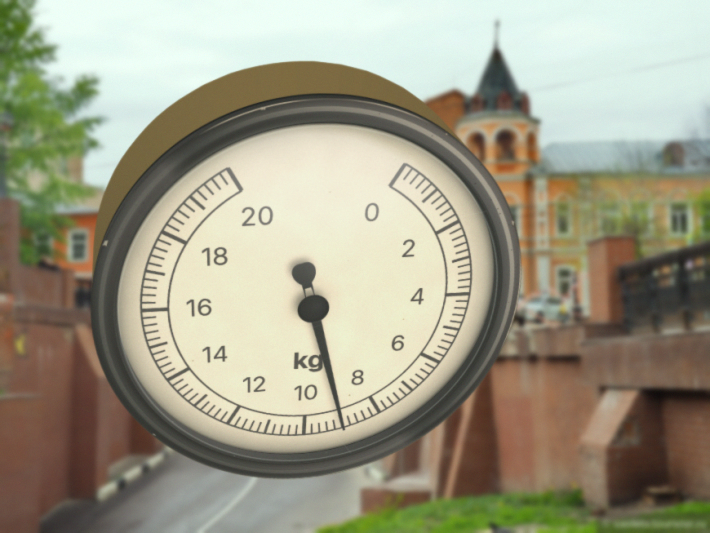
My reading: 9 kg
